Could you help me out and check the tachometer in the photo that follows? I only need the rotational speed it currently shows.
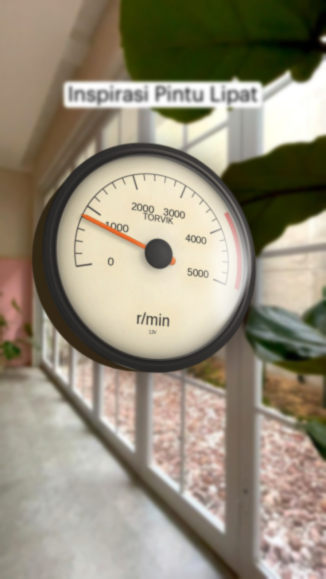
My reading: 800 rpm
